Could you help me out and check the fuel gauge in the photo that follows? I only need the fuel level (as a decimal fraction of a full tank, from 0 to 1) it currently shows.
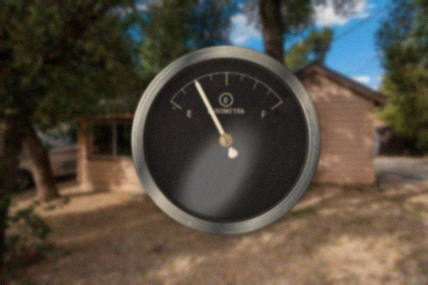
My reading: 0.25
